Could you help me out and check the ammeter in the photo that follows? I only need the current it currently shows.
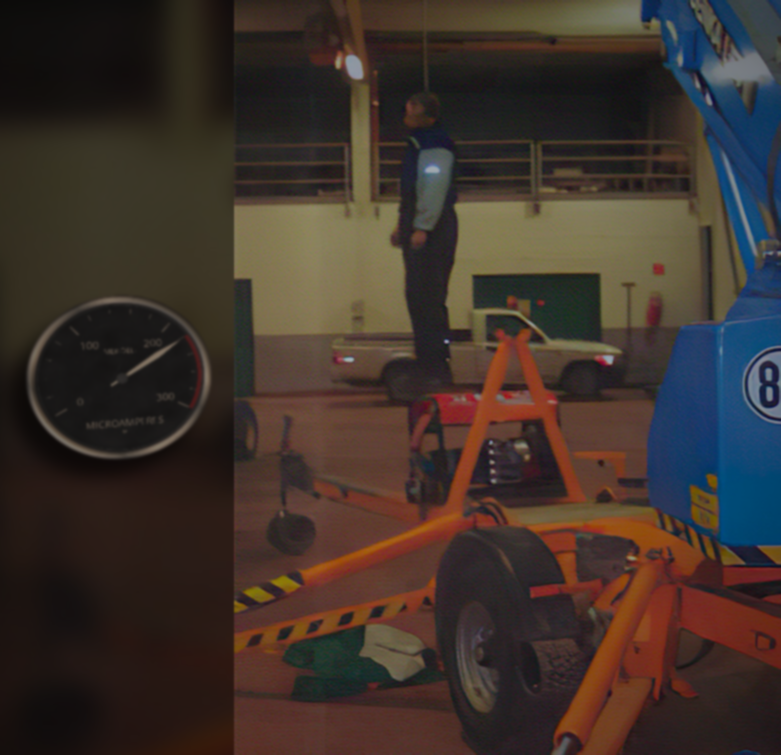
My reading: 220 µA
